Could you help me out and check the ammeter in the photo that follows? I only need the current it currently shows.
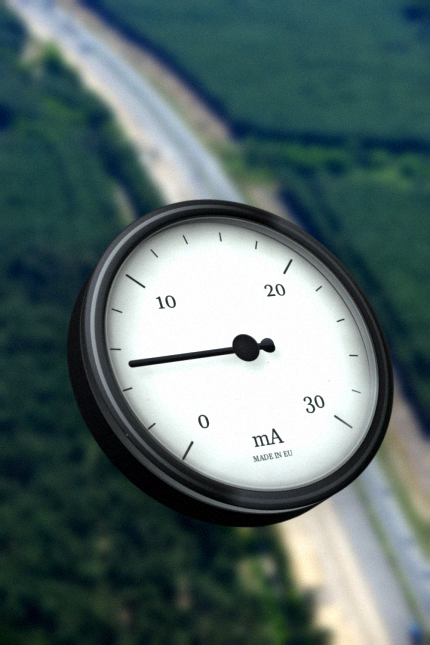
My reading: 5 mA
